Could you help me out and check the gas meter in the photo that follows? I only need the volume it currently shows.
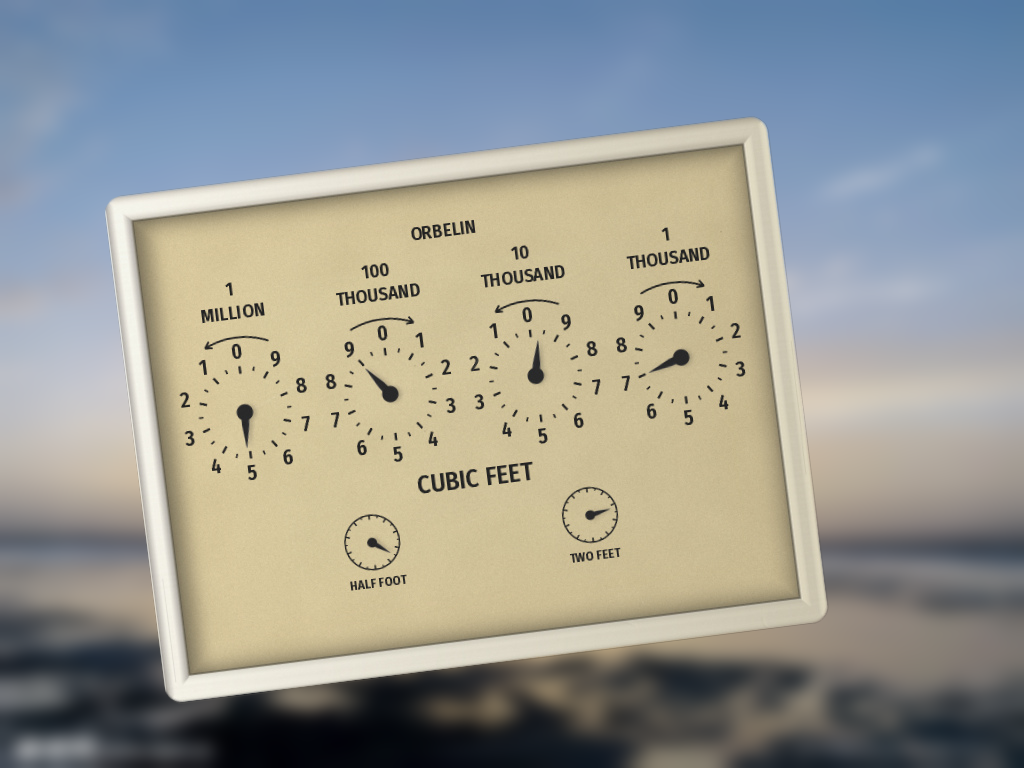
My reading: 489700 ft³
